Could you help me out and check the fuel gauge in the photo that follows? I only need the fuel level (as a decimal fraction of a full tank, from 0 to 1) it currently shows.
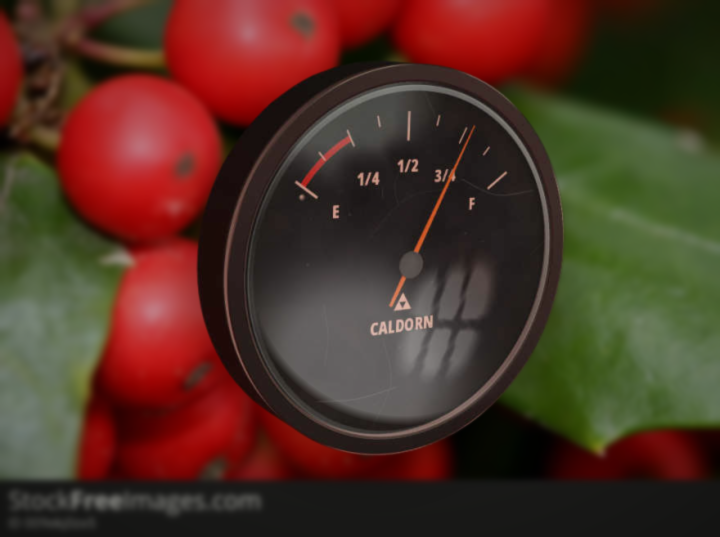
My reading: 0.75
